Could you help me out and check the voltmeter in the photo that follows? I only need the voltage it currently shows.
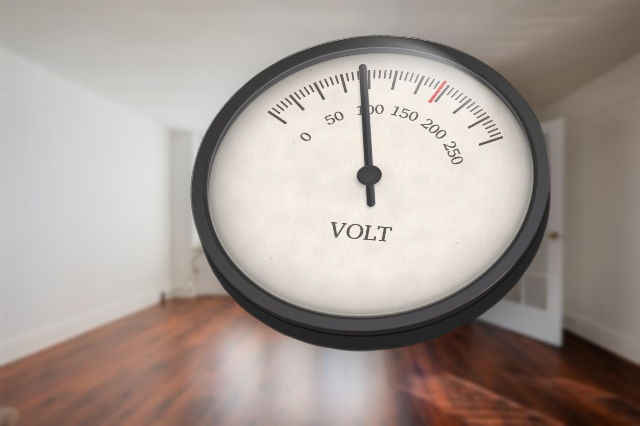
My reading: 95 V
